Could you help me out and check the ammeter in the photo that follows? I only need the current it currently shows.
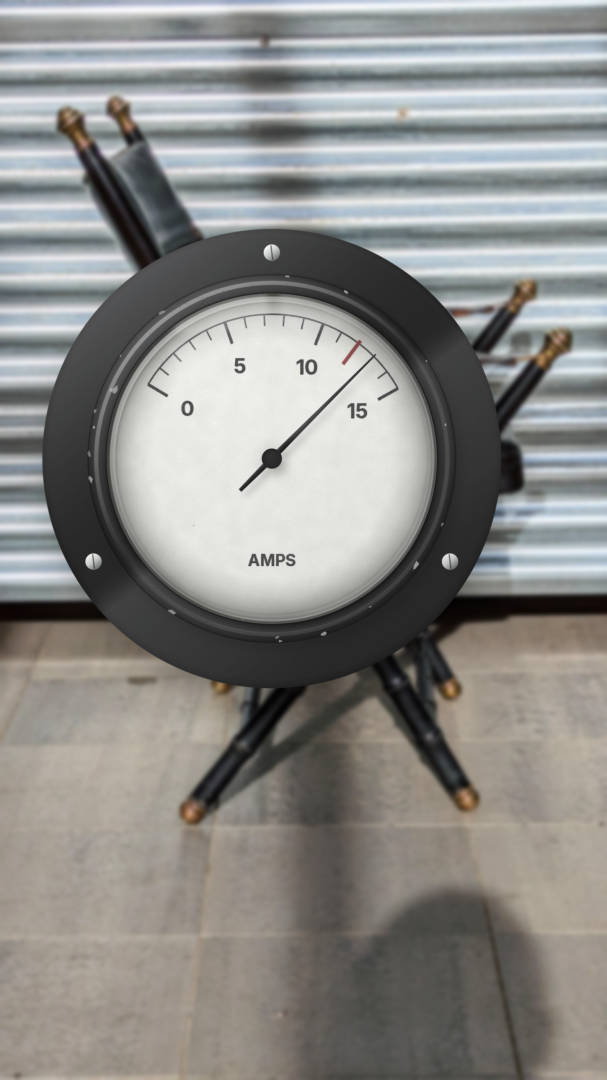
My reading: 13 A
